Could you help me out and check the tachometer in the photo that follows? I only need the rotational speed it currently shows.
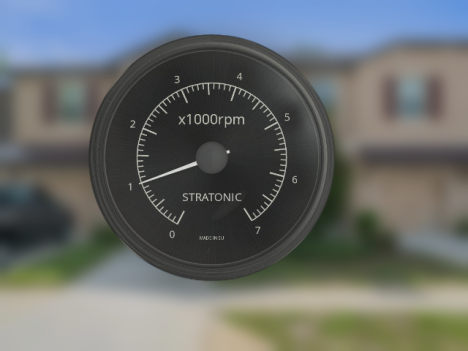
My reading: 1000 rpm
